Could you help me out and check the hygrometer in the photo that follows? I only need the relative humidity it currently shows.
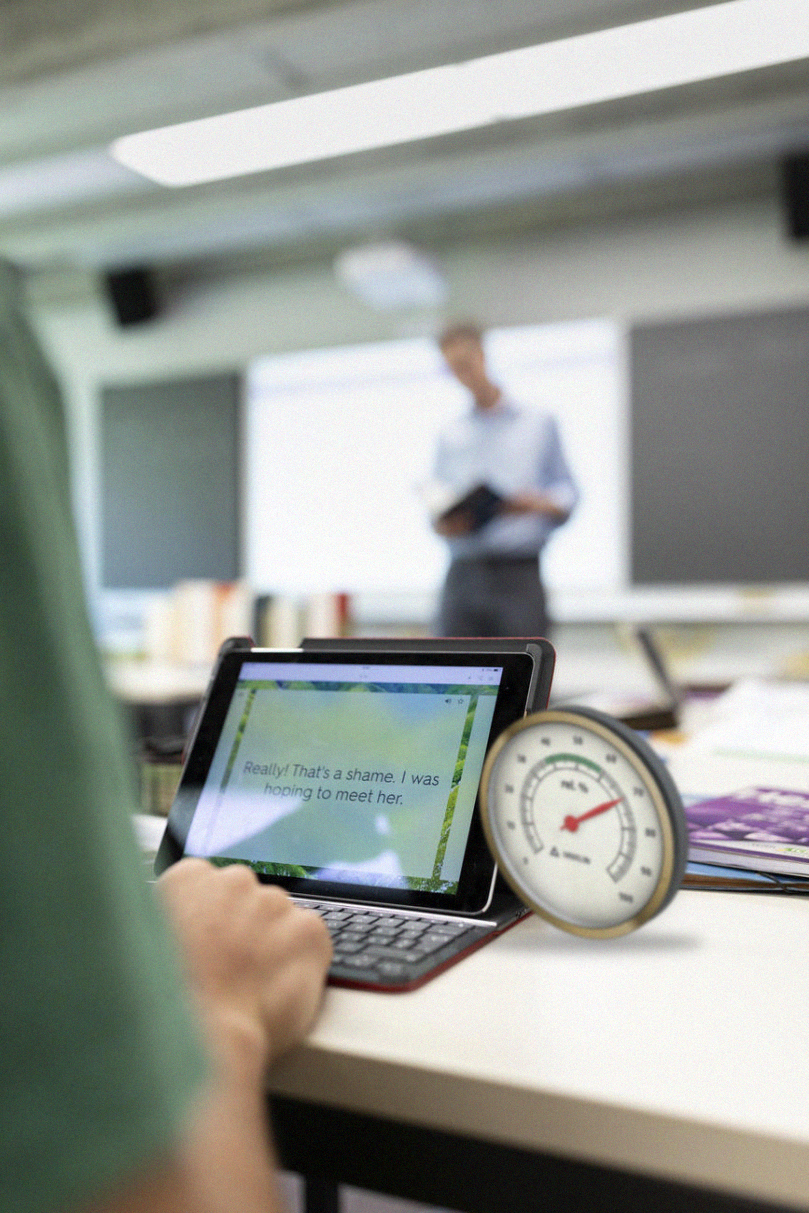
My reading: 70 %
